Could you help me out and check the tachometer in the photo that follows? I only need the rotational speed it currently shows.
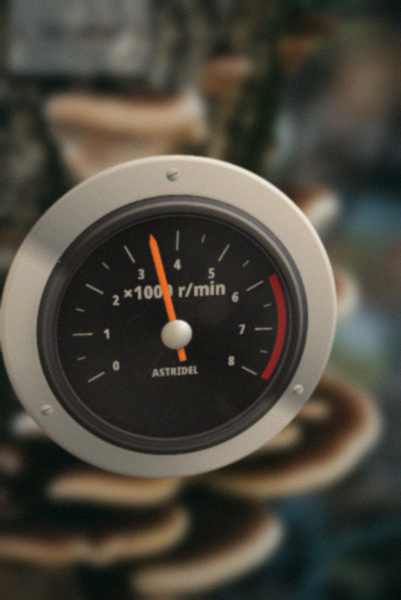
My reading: 3500 rpm
